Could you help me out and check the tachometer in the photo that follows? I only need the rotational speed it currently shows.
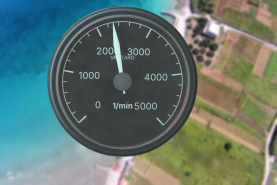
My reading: 2300 rpm
